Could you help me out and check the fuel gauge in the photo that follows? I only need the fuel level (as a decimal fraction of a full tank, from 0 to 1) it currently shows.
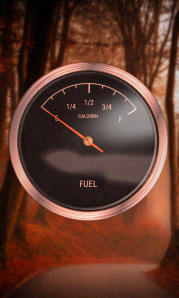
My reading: 0
